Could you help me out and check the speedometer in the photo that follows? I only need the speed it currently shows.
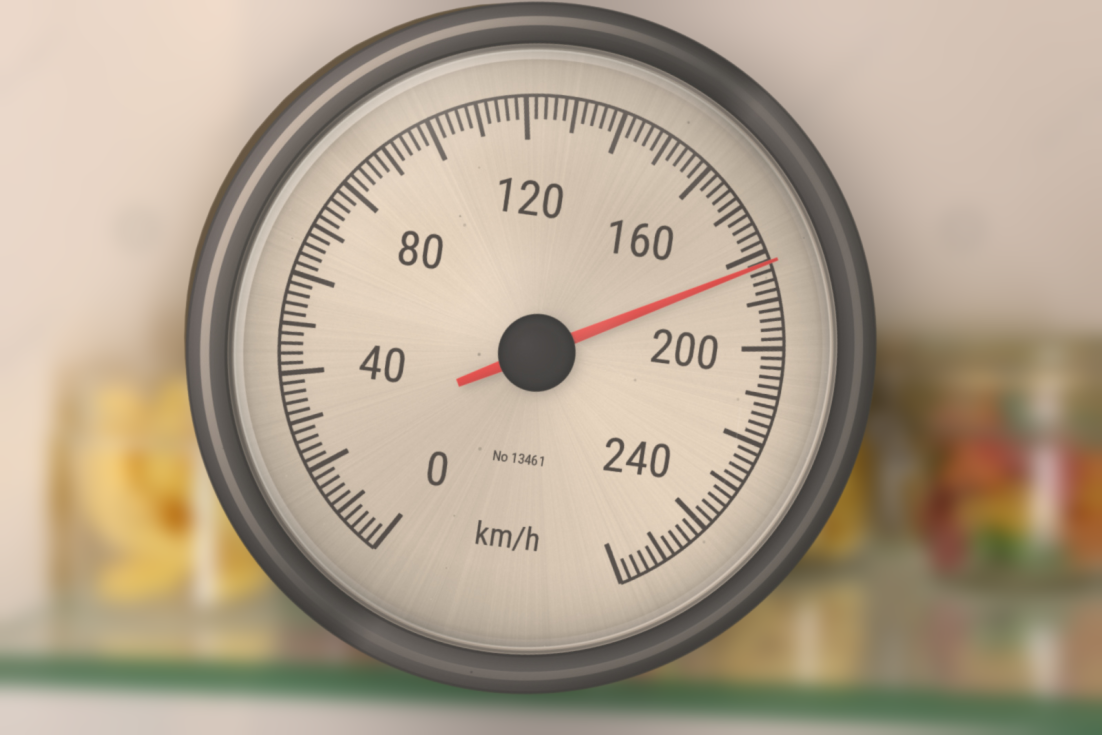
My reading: 182 km/h
